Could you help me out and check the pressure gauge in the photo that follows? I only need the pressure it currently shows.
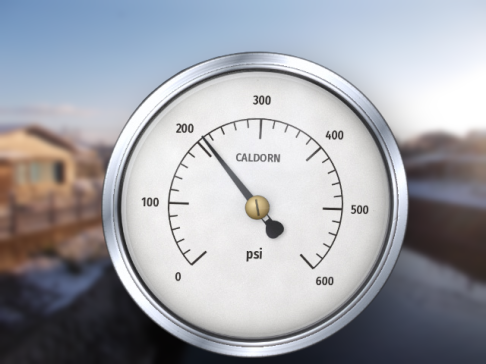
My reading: 210 psi
